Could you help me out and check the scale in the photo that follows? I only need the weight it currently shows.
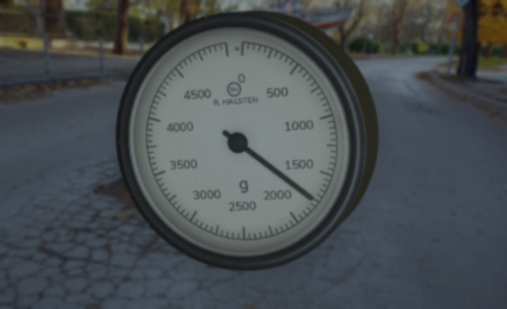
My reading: 1750 g
